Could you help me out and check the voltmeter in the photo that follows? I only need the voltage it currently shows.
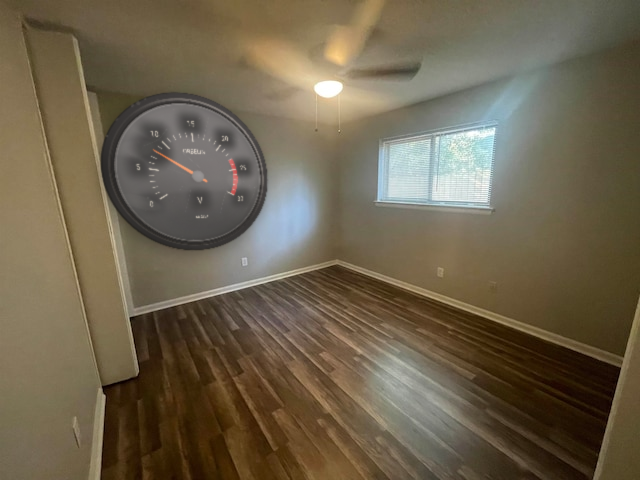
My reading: 8 V
